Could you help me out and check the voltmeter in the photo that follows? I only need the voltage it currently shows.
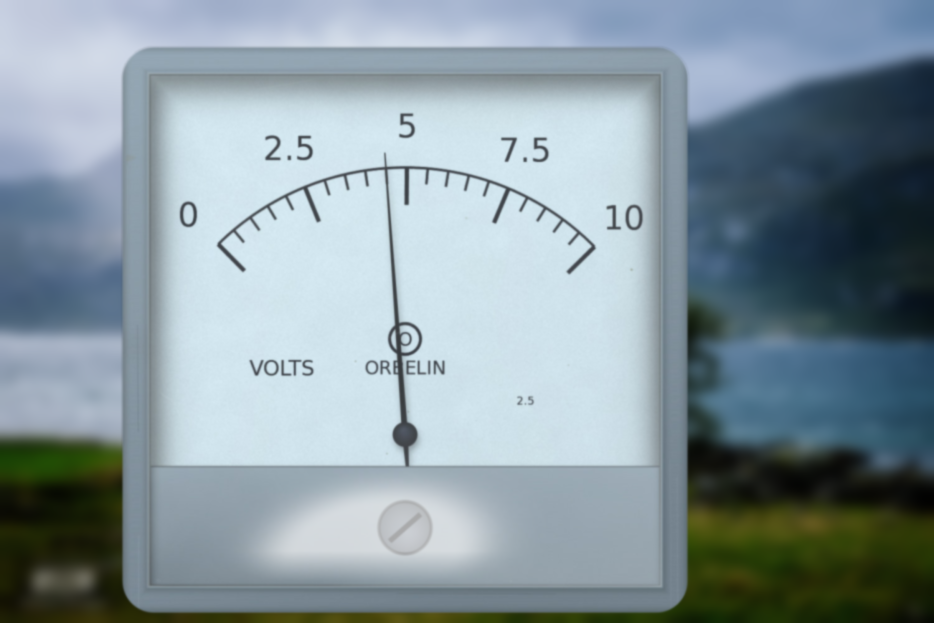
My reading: 4.5 V
